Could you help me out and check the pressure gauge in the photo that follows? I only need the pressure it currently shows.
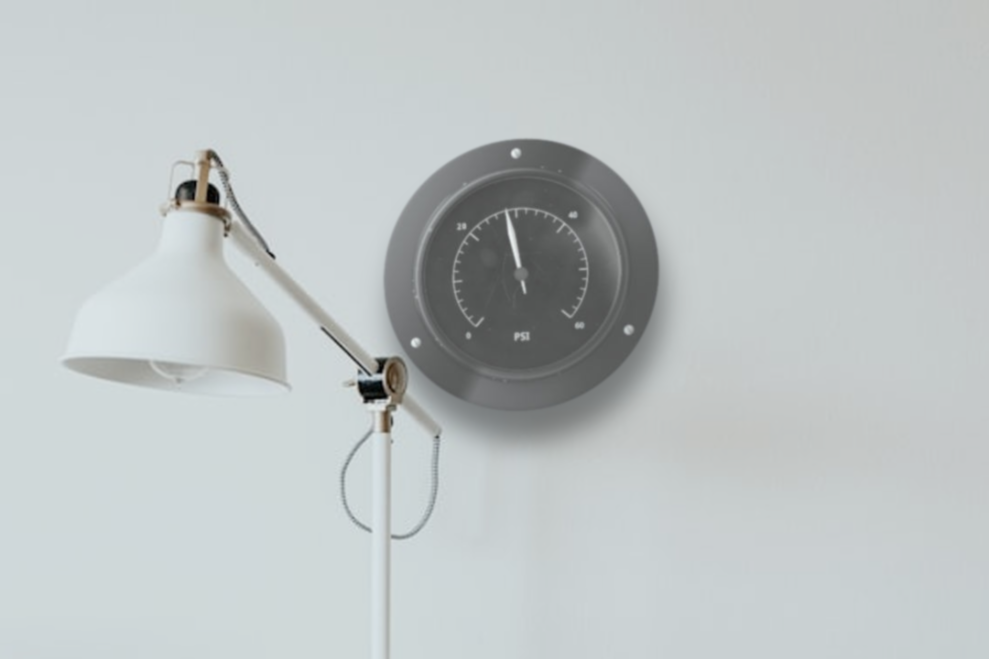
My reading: 28 psi
